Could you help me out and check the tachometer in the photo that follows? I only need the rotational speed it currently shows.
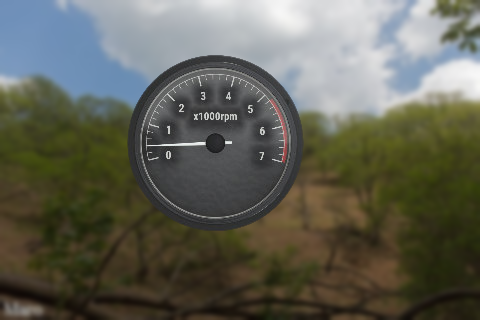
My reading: 400 rpm
